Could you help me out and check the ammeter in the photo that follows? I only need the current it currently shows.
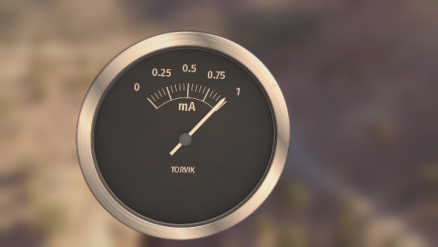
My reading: 0.95 mA
